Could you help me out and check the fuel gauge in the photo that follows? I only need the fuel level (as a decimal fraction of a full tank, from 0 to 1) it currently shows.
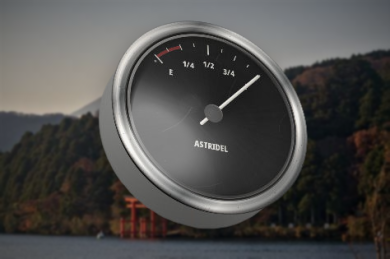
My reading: 1
